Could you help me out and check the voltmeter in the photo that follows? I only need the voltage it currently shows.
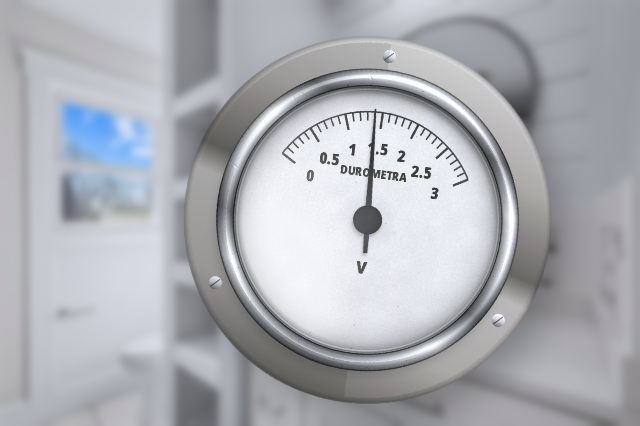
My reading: 1.4 V
